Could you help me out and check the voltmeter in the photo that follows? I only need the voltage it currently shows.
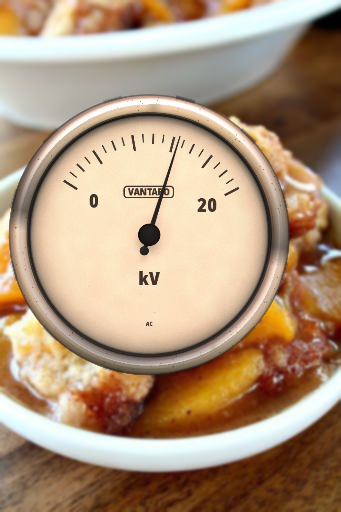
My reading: 12.5 kV
